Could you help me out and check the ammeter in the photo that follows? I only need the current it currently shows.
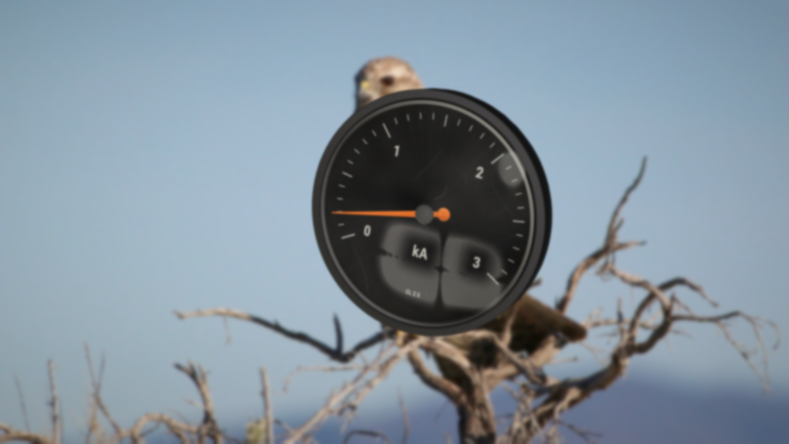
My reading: 0.2 kA
